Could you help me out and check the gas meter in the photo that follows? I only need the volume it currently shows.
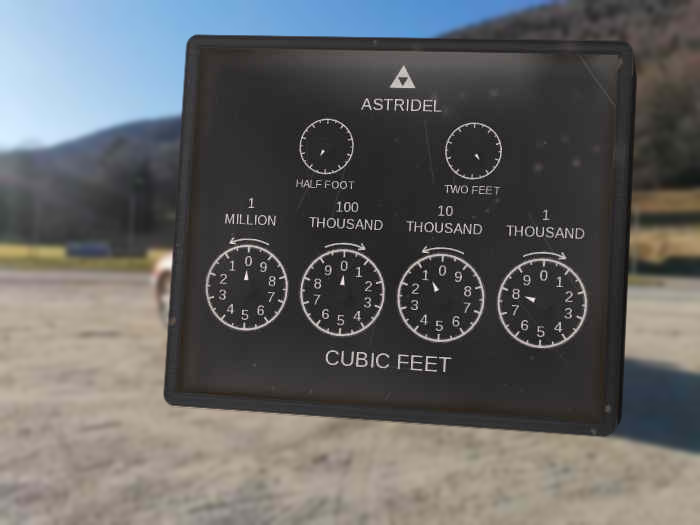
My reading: 800 ft³
